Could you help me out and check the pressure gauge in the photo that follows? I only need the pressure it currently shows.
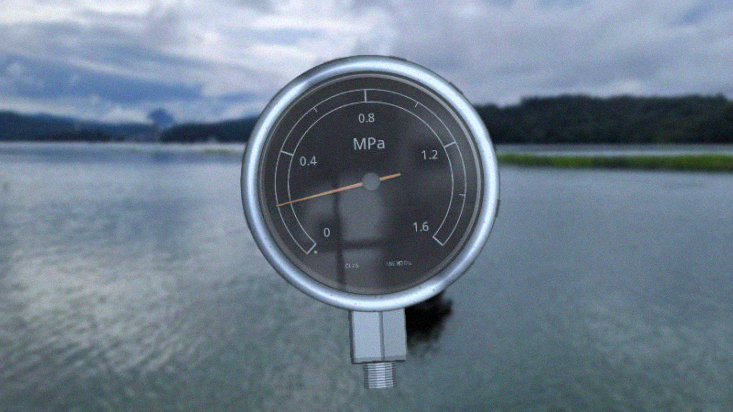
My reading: 0.2 MPa
